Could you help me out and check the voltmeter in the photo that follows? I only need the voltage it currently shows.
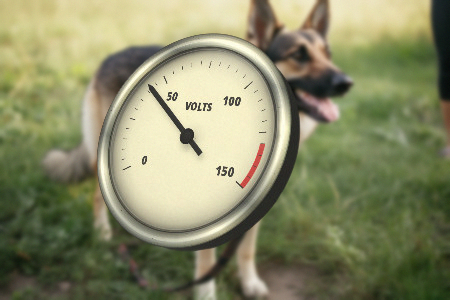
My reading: 42.5 V
